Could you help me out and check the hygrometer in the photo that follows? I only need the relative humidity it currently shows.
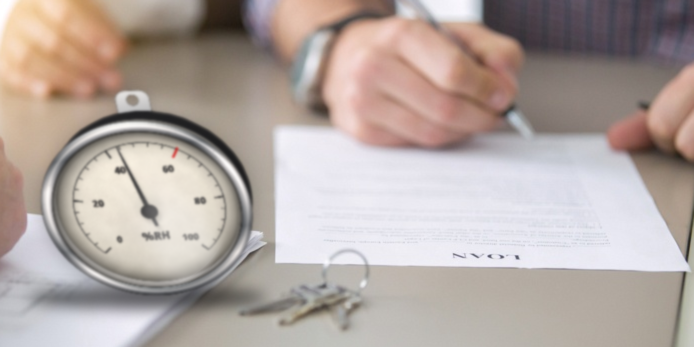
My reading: 44 %
